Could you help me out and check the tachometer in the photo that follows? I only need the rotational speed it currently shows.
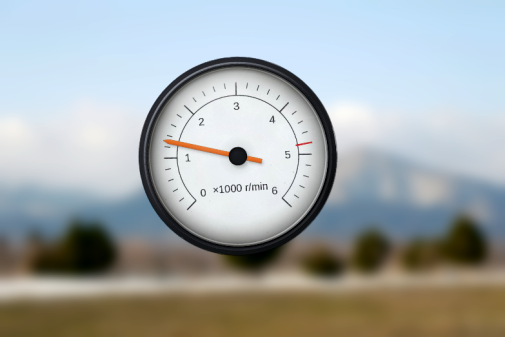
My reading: 1300 rpm
